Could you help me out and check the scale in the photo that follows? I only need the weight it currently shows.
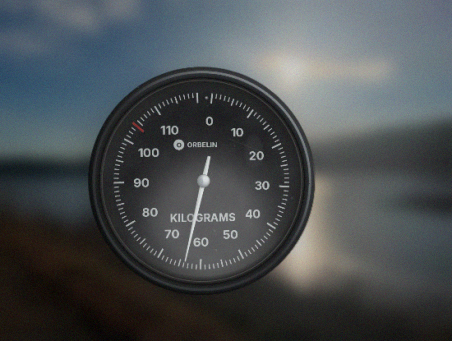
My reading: 64 kg
